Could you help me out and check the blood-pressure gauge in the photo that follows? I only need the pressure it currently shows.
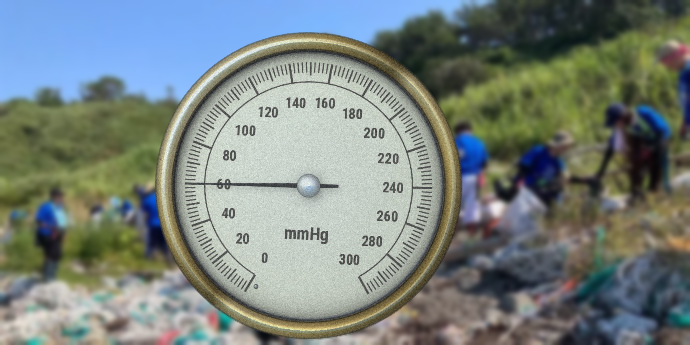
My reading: 60 mmHg
